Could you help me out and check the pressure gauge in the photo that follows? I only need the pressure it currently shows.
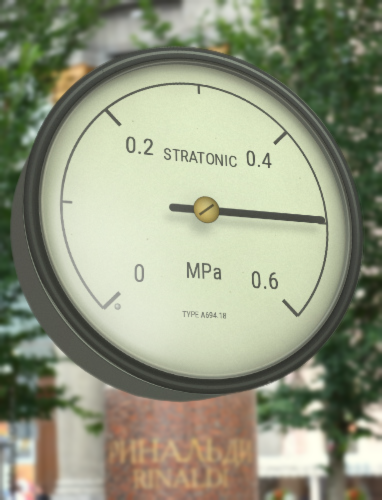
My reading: 0.5 MPa
